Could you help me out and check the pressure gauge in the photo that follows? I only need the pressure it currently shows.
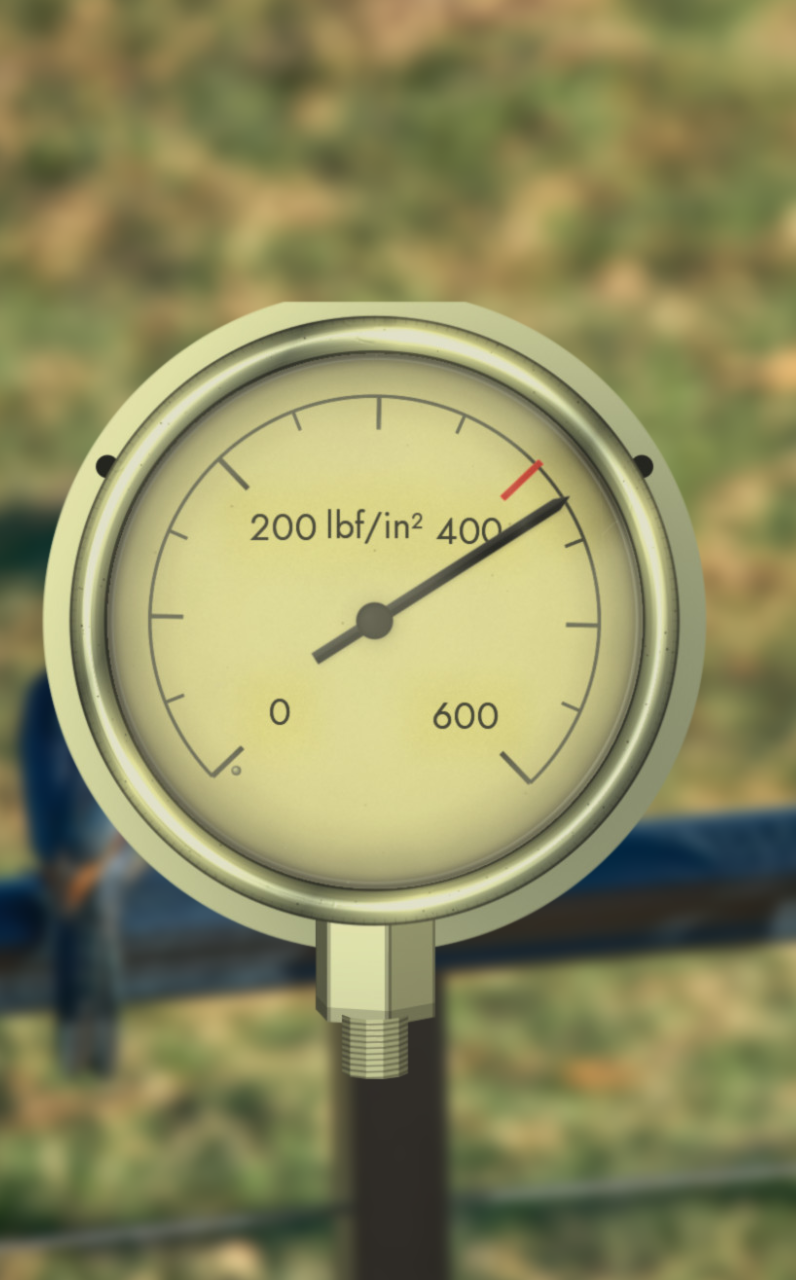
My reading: 425 psi
